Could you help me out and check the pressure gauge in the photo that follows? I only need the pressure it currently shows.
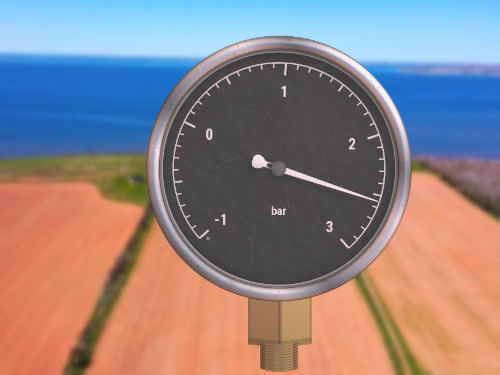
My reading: 2.55 bar
